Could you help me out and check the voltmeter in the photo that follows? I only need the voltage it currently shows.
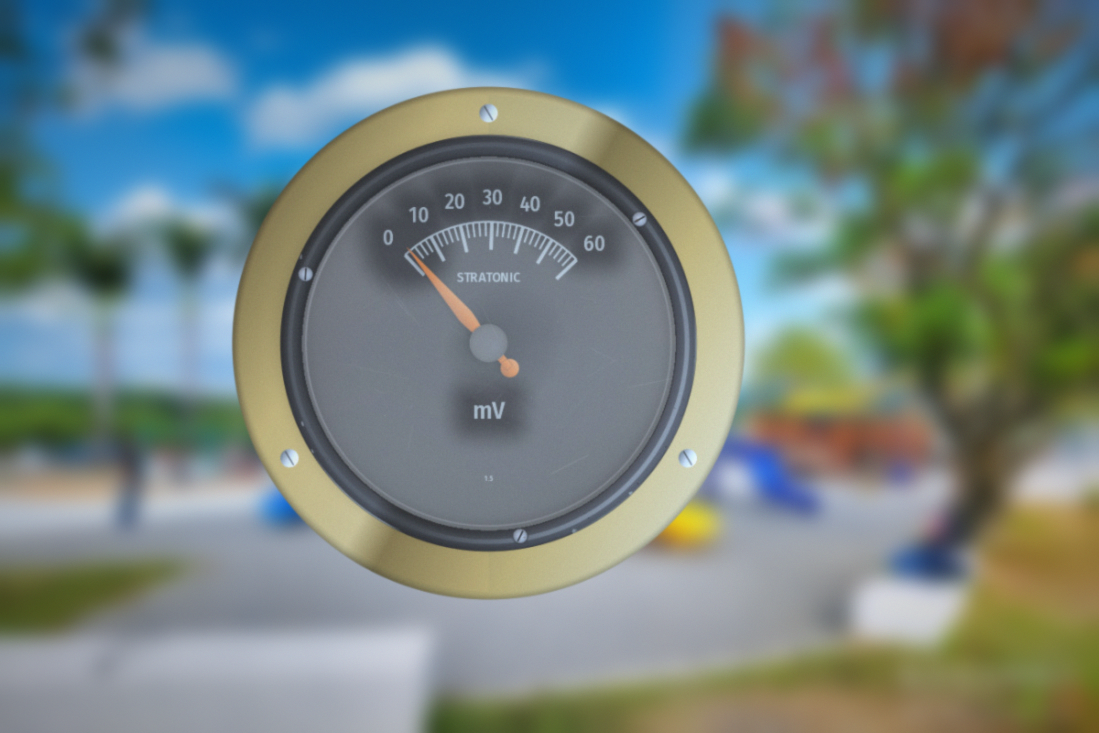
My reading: 2 mV
